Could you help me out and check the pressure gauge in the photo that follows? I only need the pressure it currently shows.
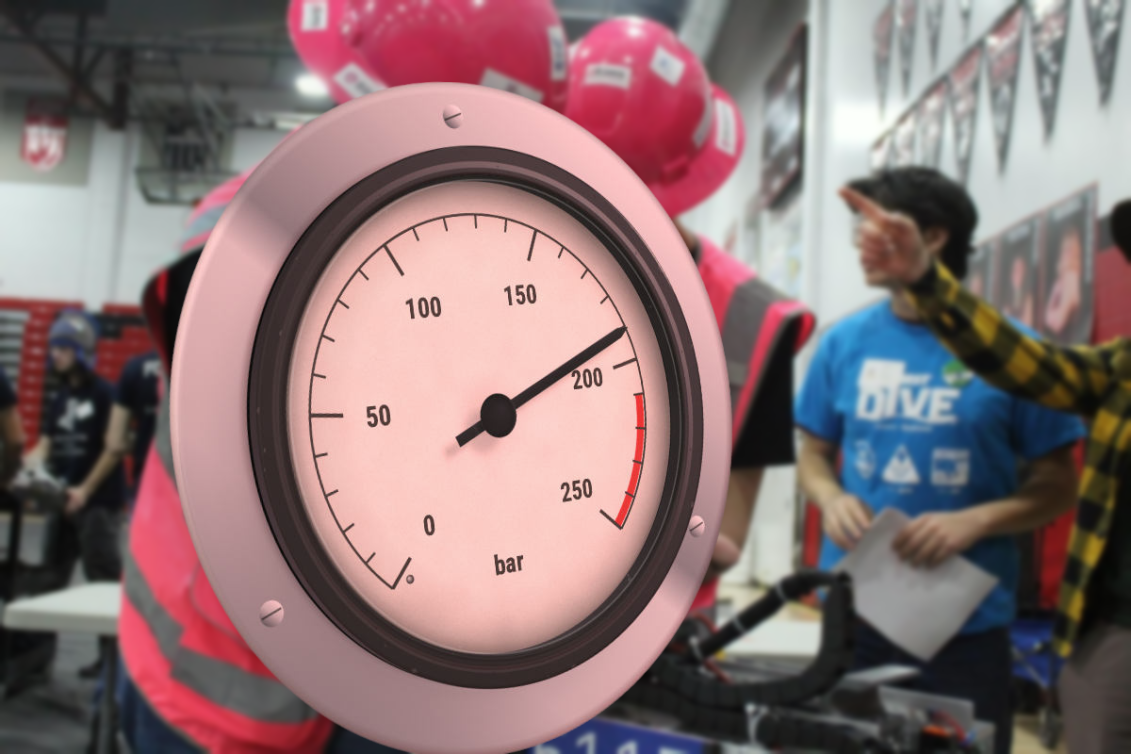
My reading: 190 bar
